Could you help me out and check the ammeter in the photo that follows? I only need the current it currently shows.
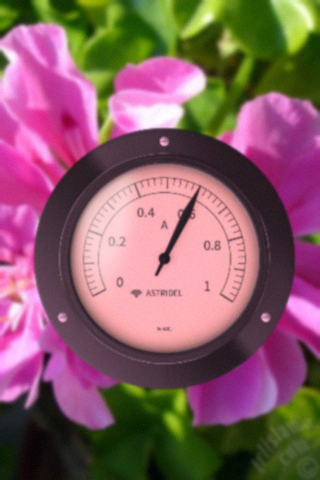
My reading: 0.6 A
